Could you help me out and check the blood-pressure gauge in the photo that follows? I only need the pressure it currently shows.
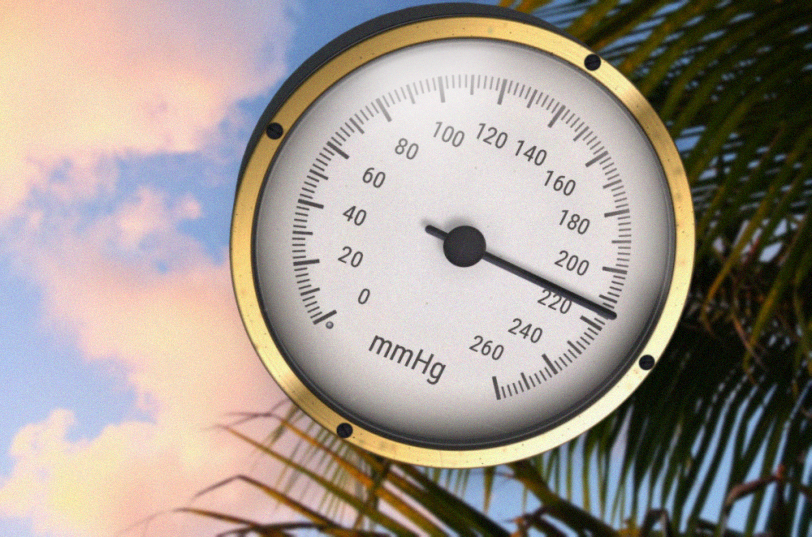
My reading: 214 mmHg
